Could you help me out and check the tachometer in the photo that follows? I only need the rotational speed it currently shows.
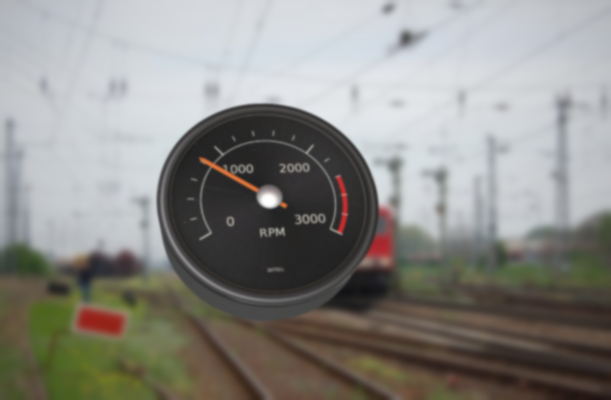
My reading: 800 rpm
